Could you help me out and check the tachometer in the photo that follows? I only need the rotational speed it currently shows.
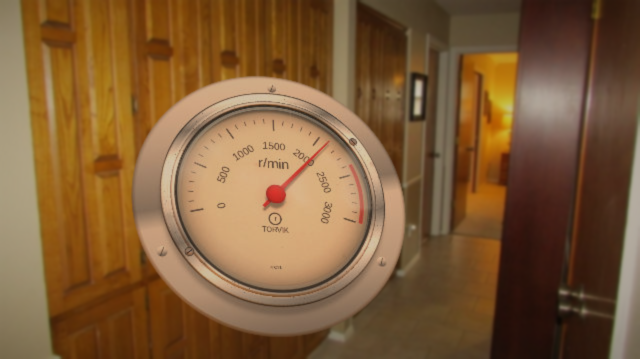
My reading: 2100 rpm
